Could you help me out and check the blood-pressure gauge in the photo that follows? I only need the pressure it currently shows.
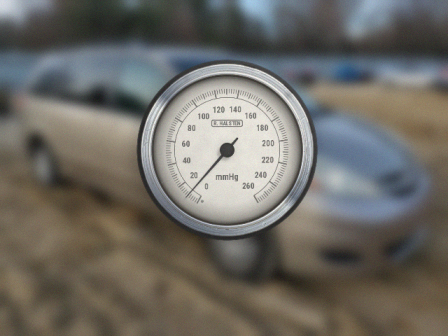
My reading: 10 mmHg
